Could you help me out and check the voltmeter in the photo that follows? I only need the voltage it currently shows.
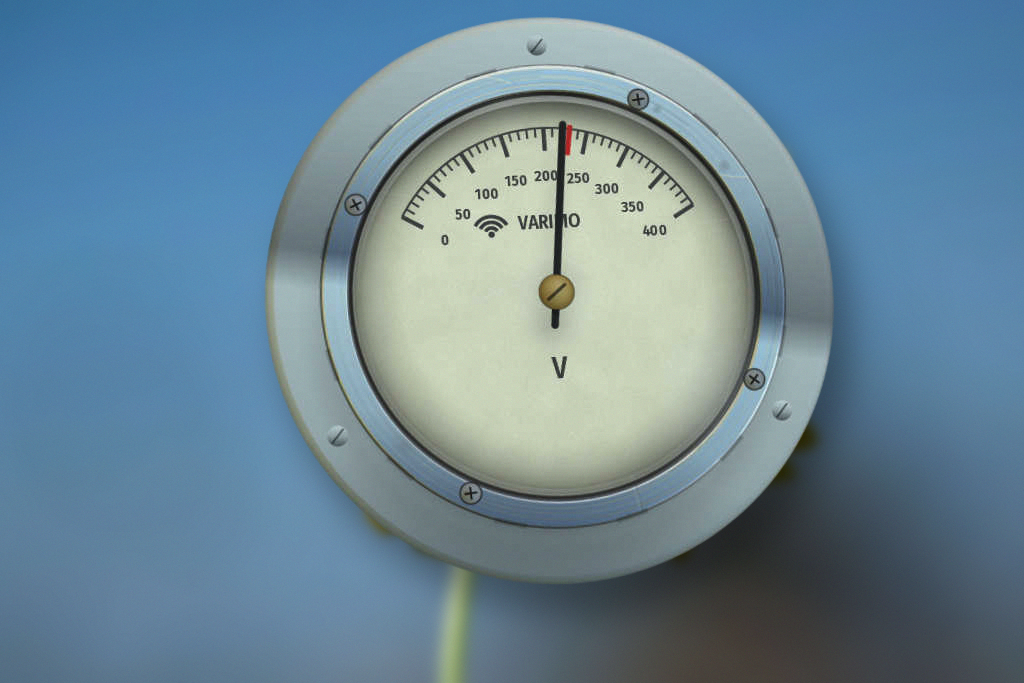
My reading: 220 V
